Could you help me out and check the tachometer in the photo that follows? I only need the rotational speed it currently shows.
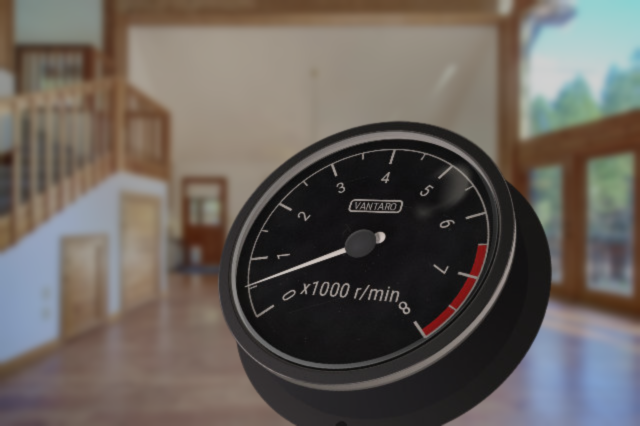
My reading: 500 rpm
